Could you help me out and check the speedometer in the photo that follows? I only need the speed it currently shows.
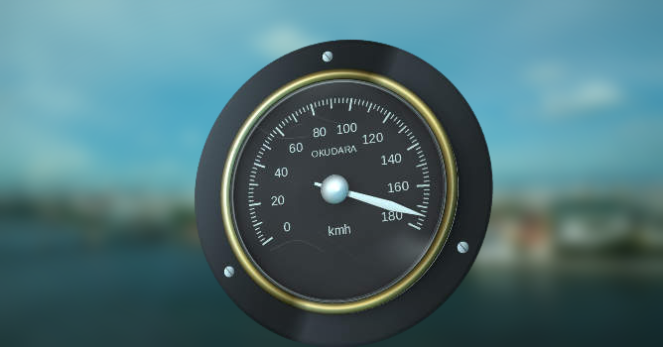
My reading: 174 km/h
